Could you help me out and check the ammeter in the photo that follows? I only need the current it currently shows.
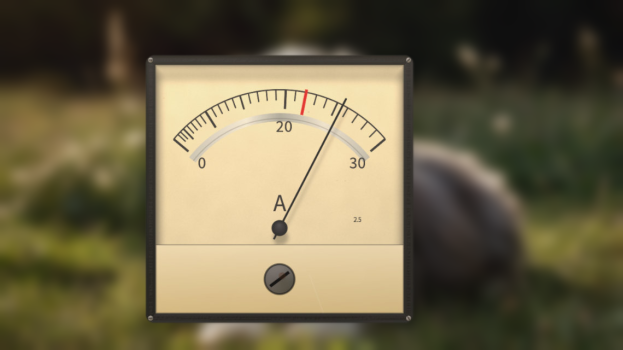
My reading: 25.5 A
